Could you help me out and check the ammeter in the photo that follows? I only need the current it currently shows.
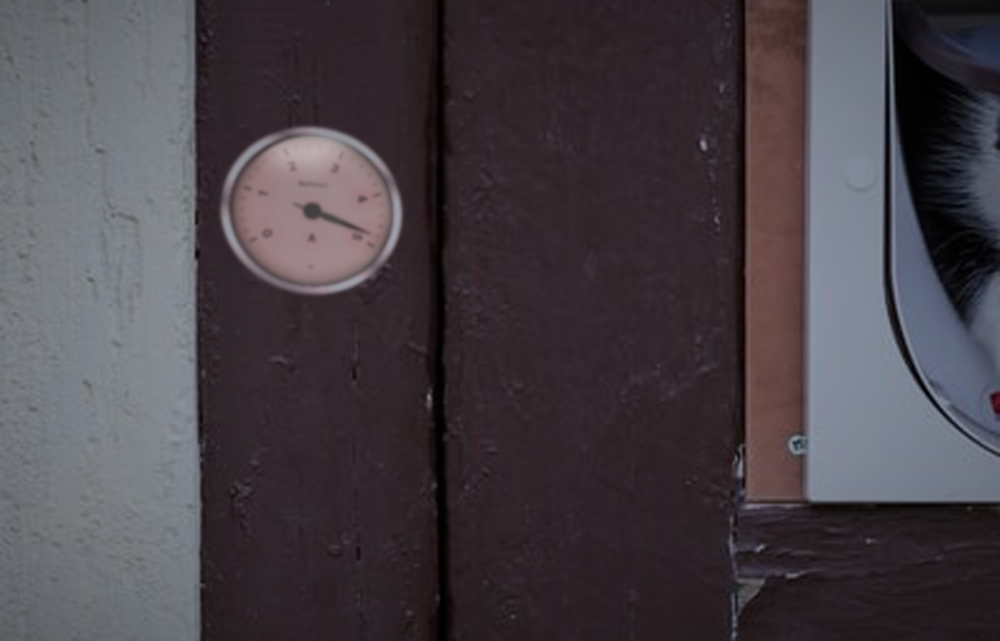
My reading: 4.8 A
